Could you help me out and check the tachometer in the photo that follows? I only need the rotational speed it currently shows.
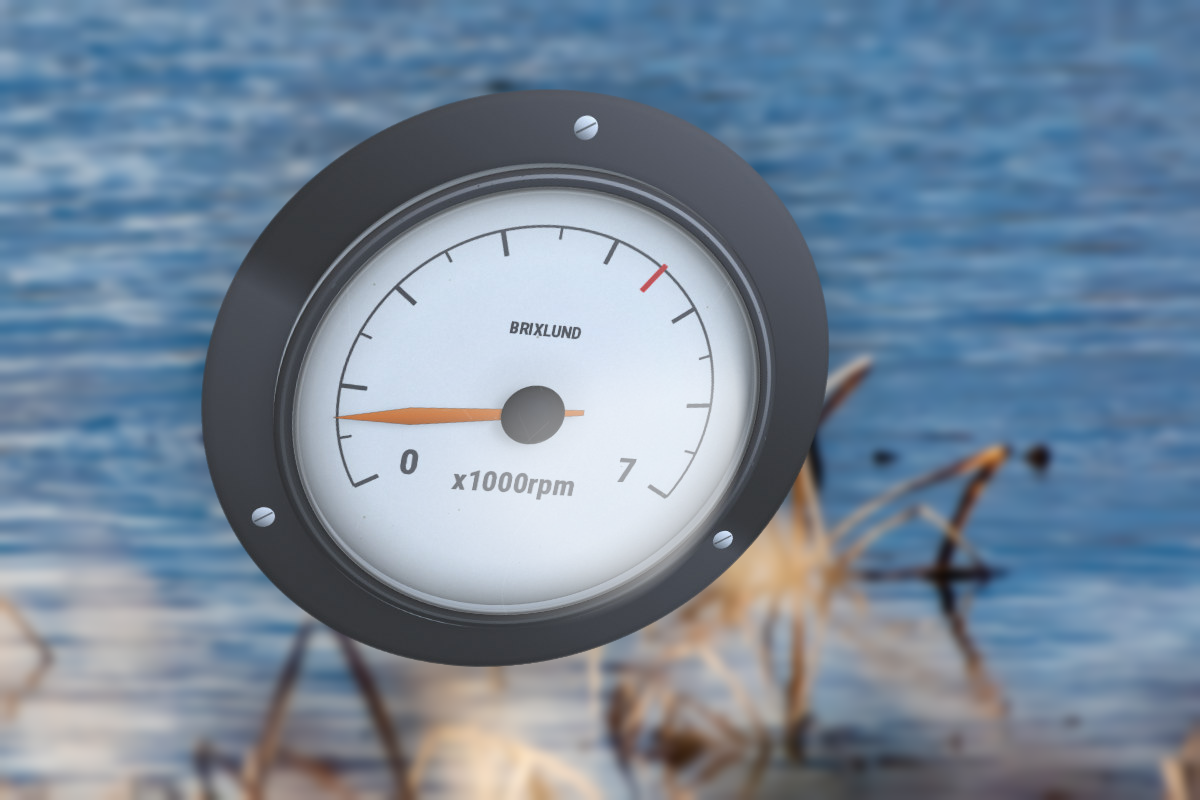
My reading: 750 rpm
